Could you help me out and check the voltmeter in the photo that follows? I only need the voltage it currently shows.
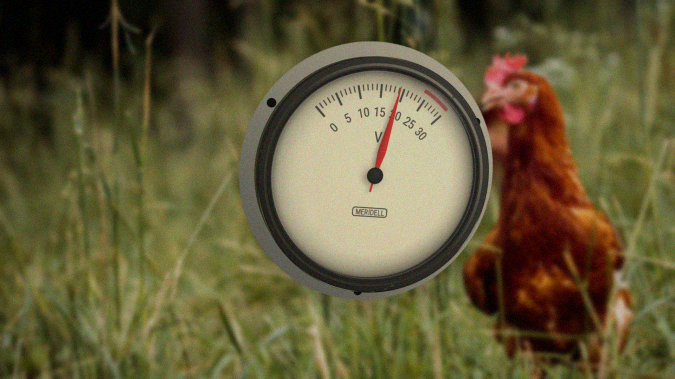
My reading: 19 V
